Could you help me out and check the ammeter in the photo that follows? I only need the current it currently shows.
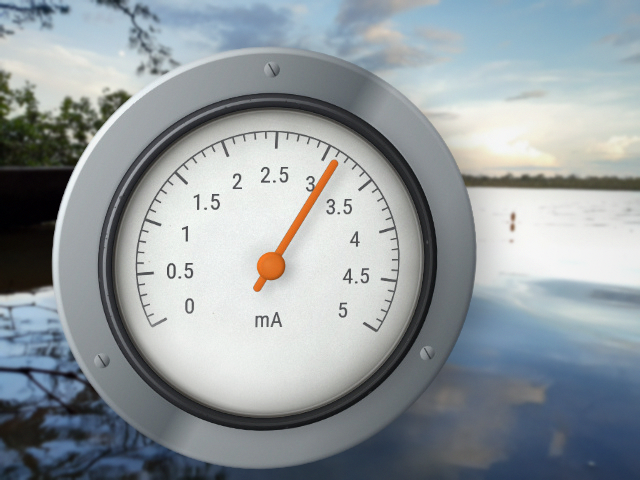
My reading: 3.1 mA
